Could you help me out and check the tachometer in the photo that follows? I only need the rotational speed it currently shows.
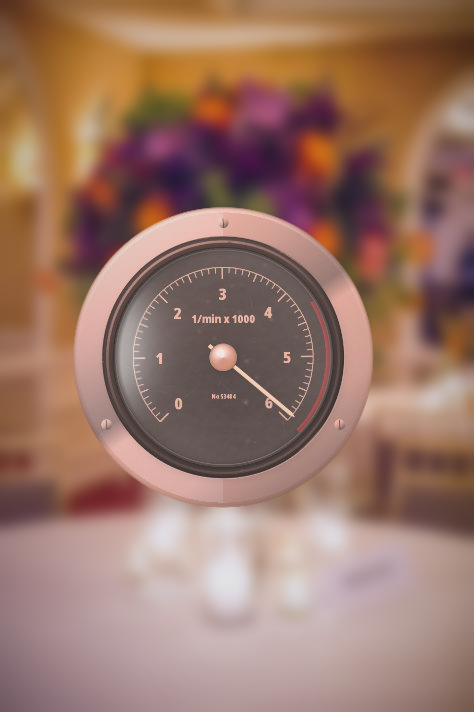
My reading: 5900 rpm
